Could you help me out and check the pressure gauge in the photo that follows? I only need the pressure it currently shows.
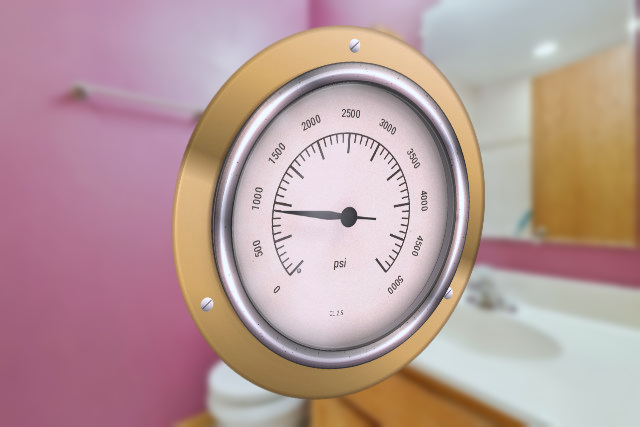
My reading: 900 psi
